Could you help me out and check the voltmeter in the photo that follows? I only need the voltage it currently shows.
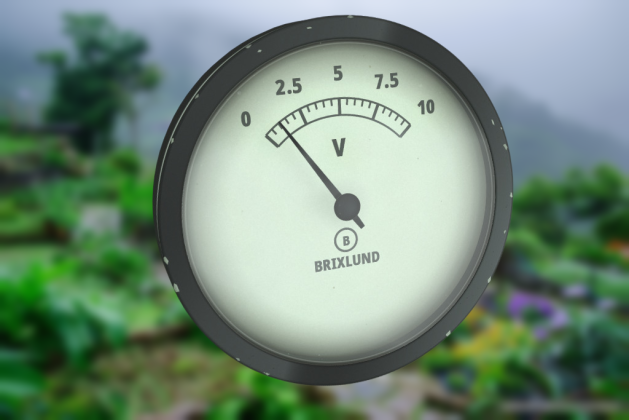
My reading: 1 V
